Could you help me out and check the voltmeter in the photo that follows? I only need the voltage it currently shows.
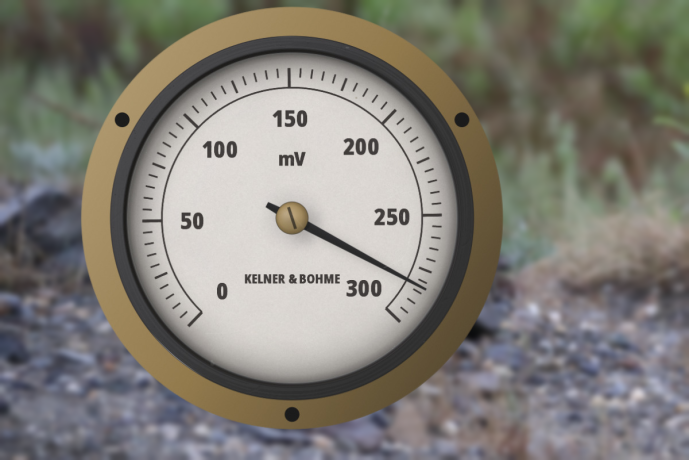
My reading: 282.5 mV
